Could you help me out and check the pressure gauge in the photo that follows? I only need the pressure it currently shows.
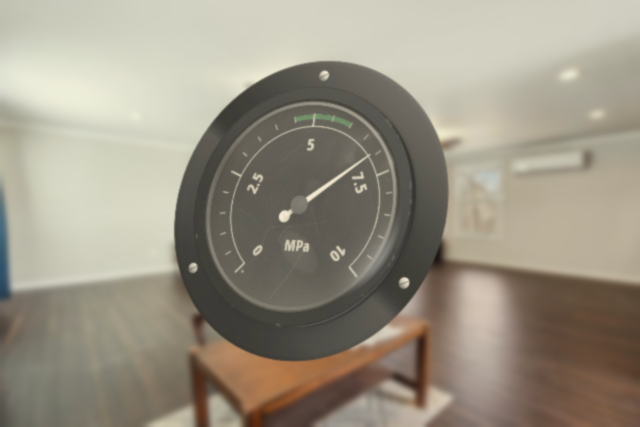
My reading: 7 MPa
